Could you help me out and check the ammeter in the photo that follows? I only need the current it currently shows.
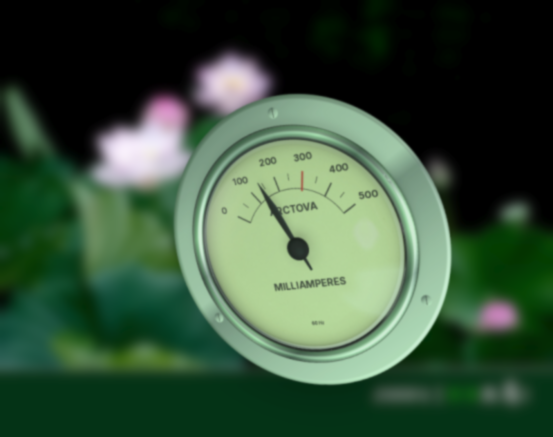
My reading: 150 mA
